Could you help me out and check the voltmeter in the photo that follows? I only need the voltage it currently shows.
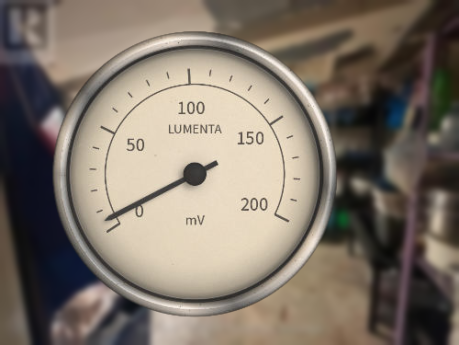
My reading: 5 mV
